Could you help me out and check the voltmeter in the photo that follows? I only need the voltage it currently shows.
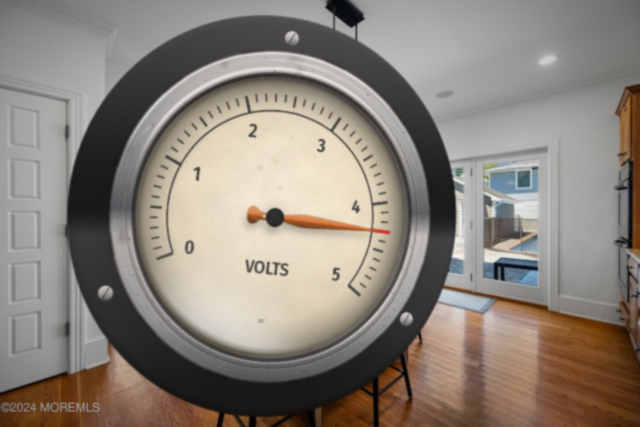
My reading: 4.3 V
